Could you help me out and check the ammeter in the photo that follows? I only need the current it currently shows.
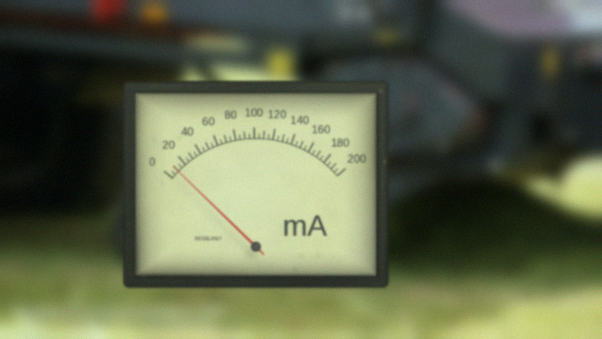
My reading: 10 mA
